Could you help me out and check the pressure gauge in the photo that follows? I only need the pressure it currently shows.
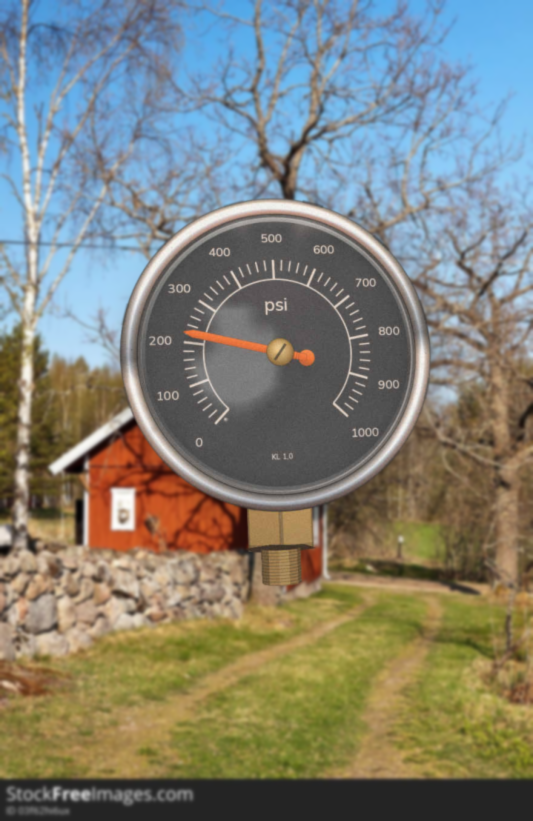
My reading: 220 psi
